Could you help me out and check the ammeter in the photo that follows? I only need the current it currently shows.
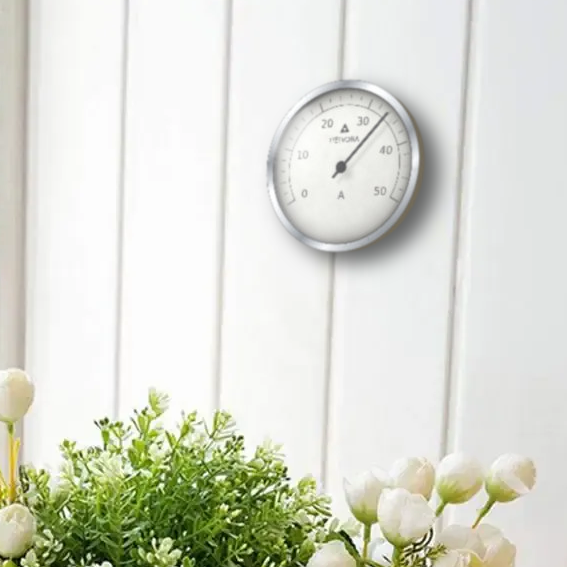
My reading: 34 A
